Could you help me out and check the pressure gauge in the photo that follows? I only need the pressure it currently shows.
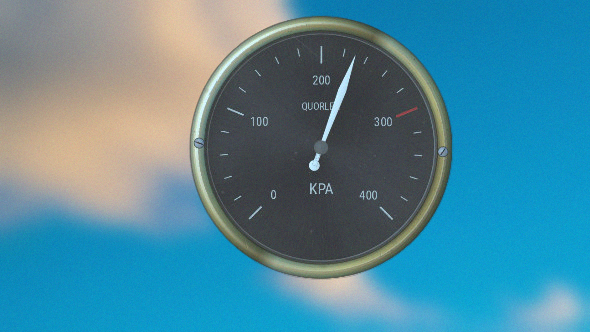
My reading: 230 kPa
